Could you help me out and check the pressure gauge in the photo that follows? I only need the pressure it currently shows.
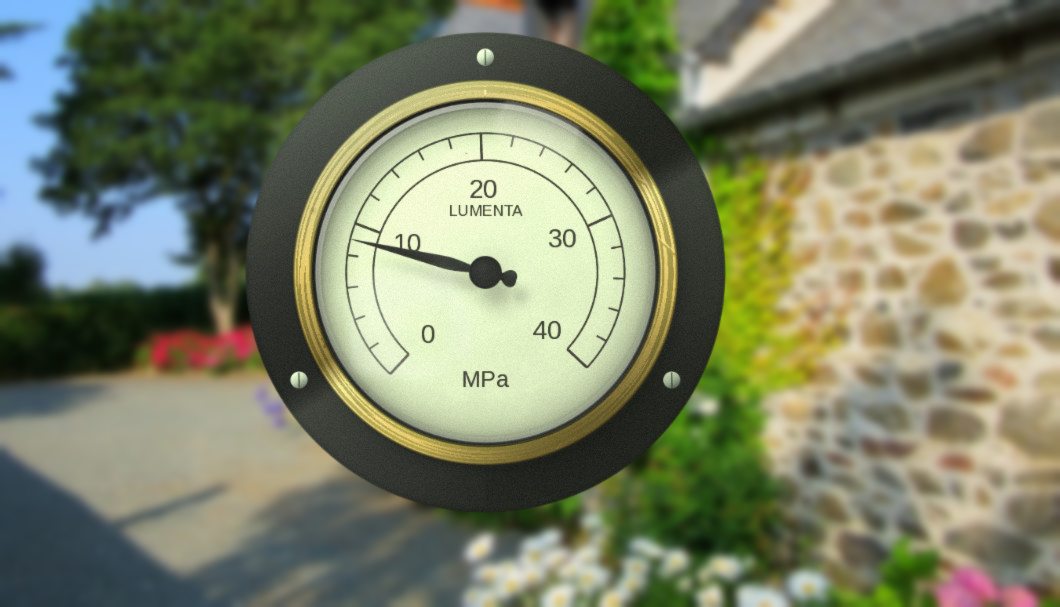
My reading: 9 MPa
